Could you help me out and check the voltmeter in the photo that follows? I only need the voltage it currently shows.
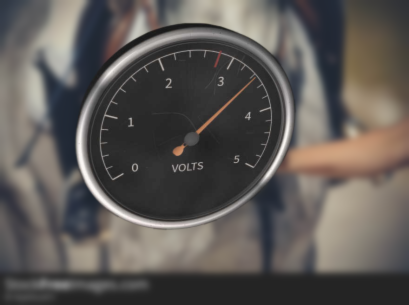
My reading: 3.4 V
